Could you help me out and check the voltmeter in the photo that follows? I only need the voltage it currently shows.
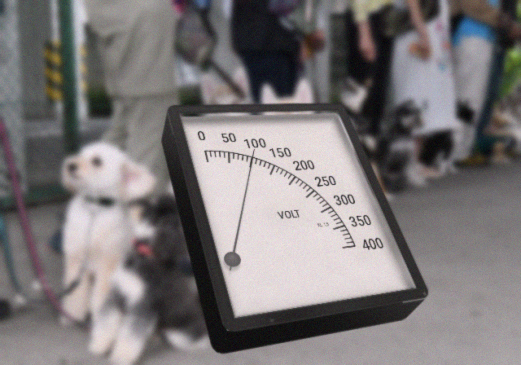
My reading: 100 V
